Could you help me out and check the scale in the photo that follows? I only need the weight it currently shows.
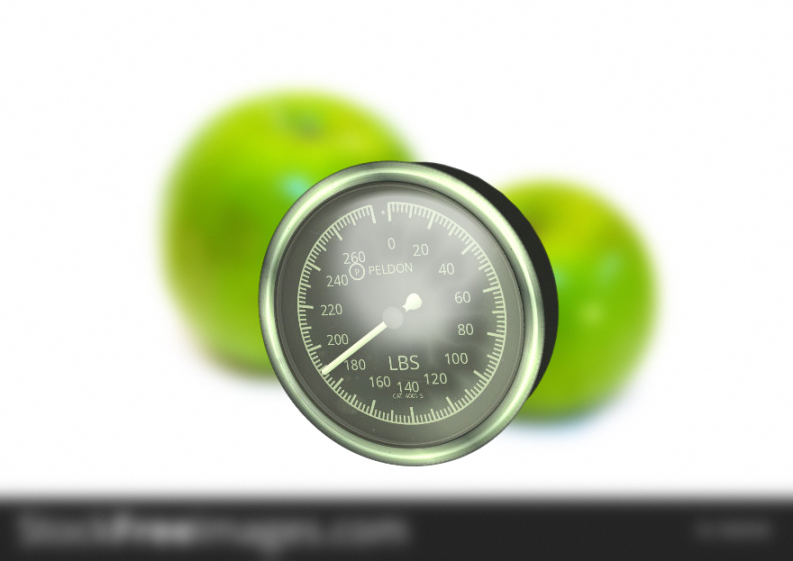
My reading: 188 lb
